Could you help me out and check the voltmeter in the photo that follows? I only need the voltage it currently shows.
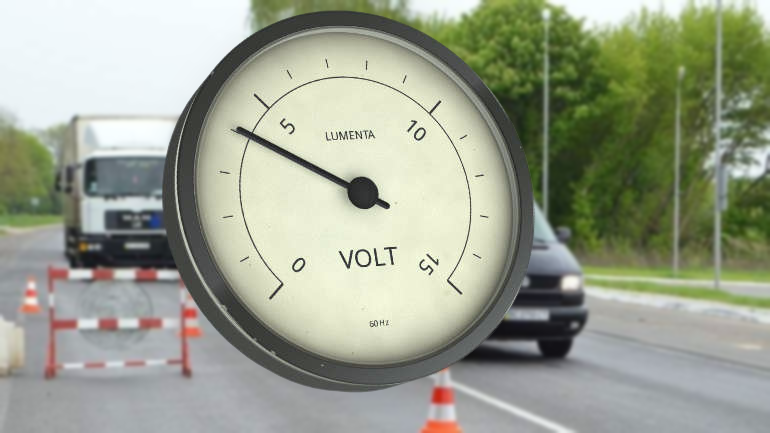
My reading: 4 V
